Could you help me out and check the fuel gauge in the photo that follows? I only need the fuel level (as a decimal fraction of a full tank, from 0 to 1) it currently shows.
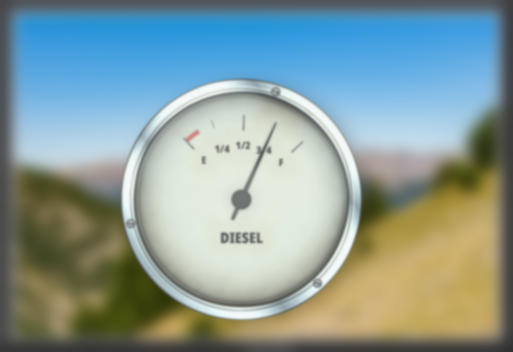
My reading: 0.75
